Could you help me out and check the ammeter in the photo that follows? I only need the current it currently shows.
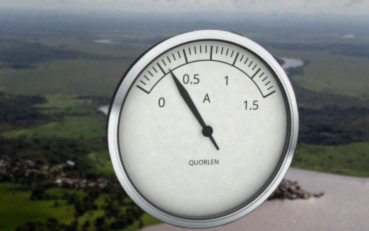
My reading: 0.3 A
